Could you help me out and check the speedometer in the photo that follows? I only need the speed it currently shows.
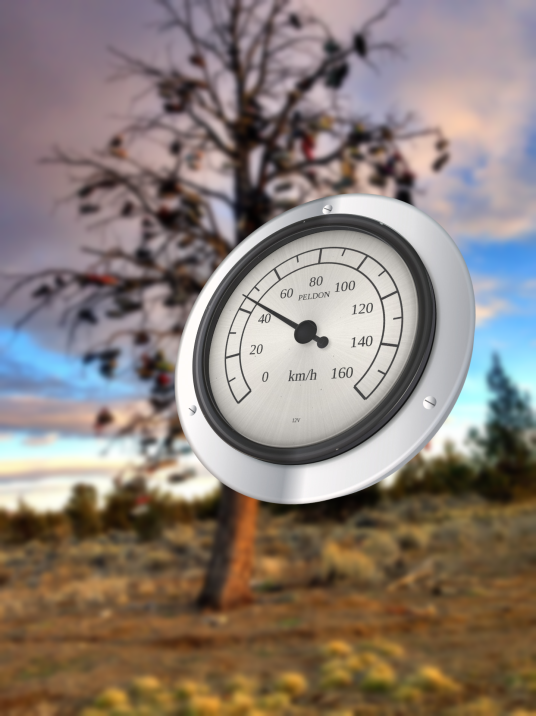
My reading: 45 km/h
